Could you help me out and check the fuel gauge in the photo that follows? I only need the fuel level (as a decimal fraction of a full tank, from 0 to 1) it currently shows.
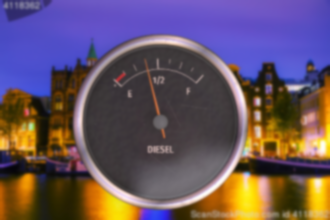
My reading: 0.375
